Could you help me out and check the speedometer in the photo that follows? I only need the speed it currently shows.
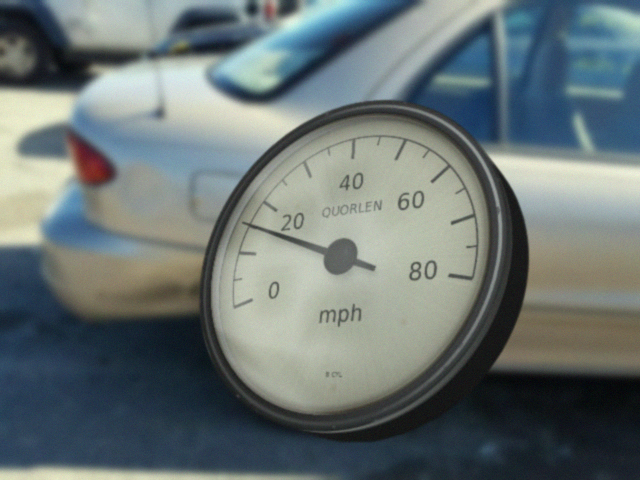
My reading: 15 mph
